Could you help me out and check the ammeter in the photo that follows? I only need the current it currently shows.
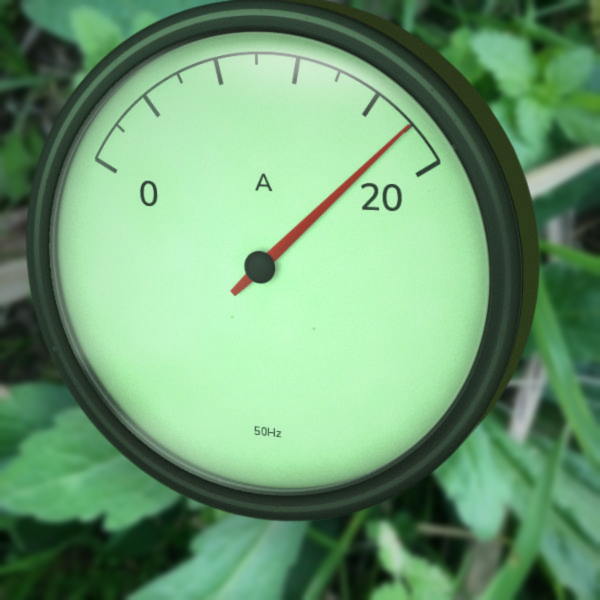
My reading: 18 A
